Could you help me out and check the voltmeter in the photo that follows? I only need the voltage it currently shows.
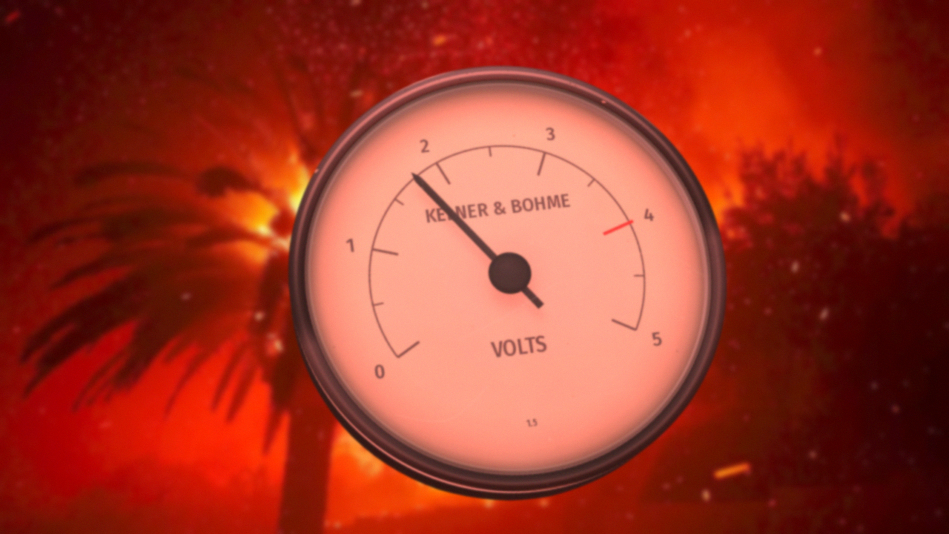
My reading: 1.75 V
